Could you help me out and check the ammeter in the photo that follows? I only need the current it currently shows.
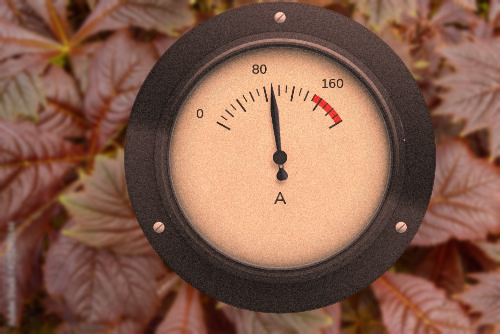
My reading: 90 A
